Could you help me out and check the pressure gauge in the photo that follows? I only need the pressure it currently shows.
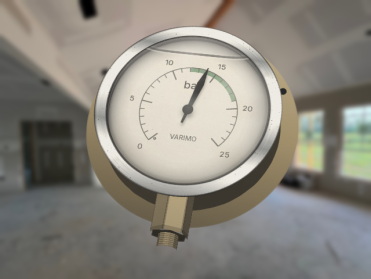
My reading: 14 bar
